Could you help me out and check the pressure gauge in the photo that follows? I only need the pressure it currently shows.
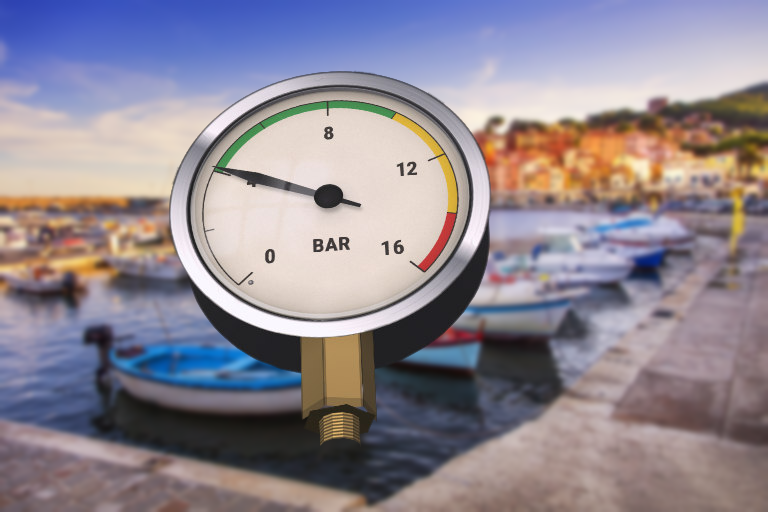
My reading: 4 bar
